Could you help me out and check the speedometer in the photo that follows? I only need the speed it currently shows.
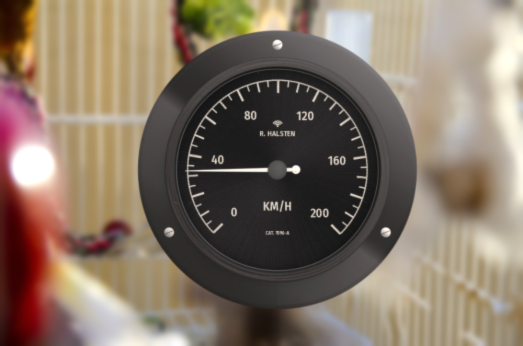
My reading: 32.5 km/h
